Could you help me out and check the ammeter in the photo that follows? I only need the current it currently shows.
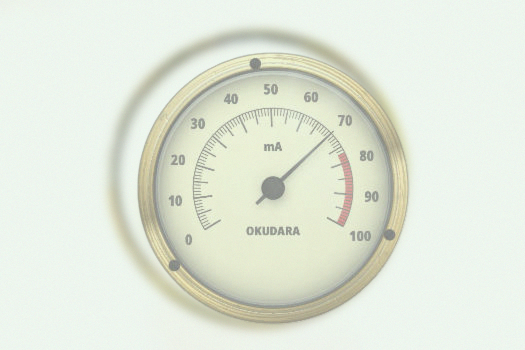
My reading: 70 mA
